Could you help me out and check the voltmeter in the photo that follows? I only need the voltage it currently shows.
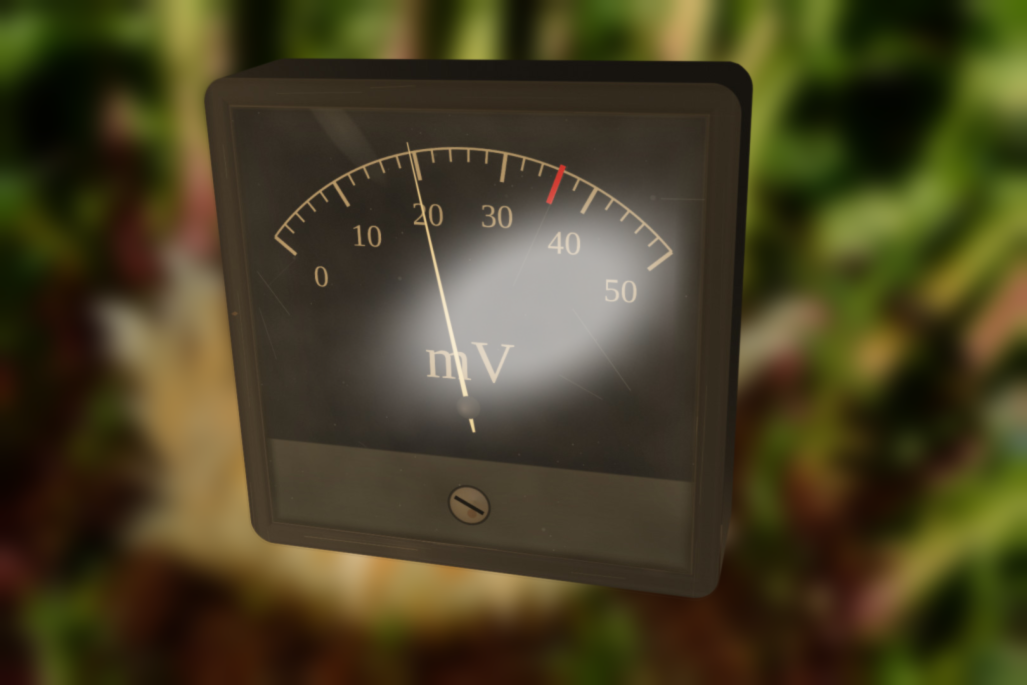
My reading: 20 mV
